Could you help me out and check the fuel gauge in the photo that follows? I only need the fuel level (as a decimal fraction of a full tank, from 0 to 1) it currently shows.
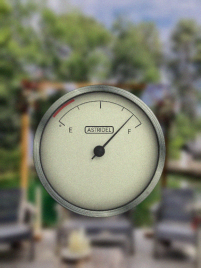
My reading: 0.875
